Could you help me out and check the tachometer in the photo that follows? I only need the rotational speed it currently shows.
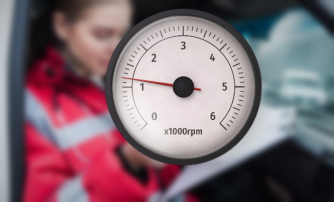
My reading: 1200 rpm
